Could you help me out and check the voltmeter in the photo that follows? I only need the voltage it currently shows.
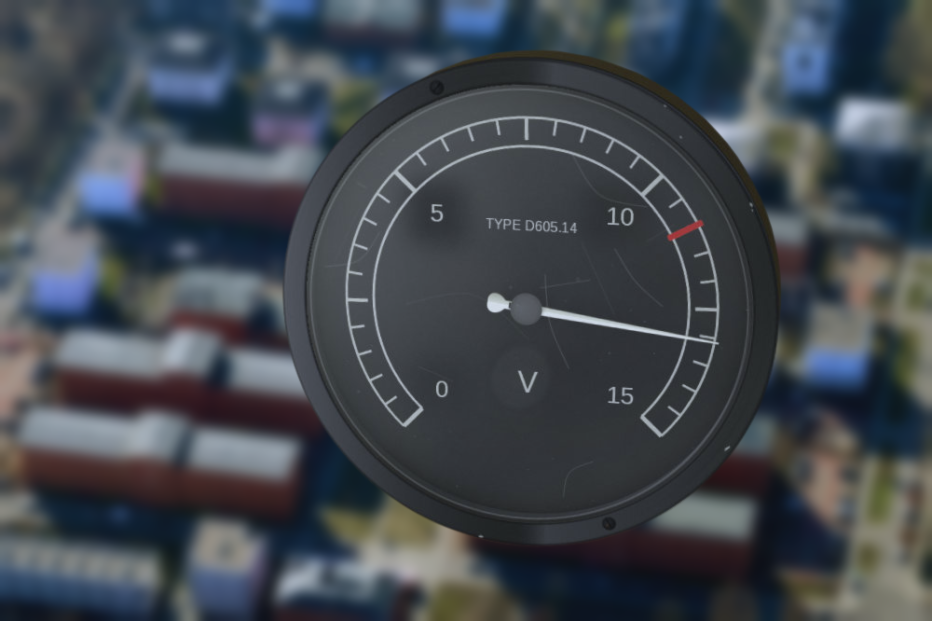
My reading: 13 V
